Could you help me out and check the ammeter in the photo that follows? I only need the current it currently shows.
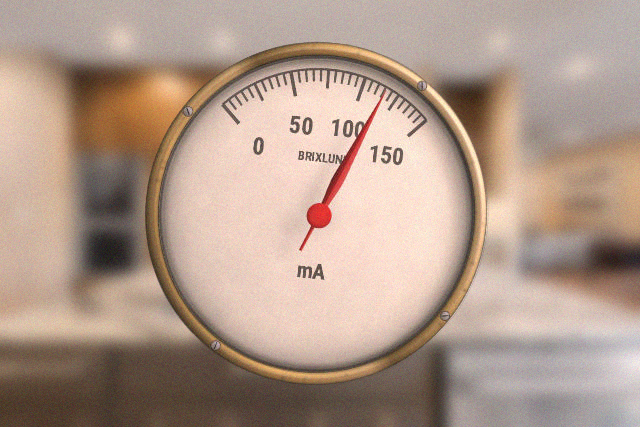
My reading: 115 mA
